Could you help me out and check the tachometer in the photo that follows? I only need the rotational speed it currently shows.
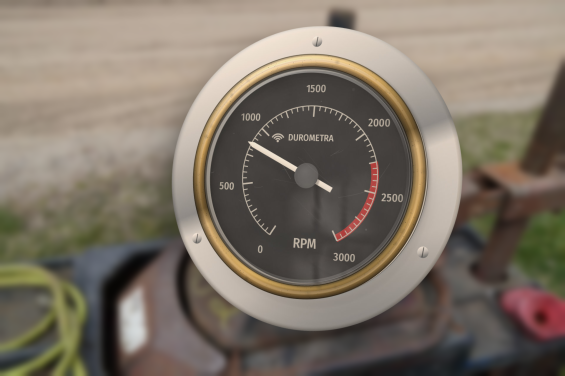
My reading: 850 rpm
